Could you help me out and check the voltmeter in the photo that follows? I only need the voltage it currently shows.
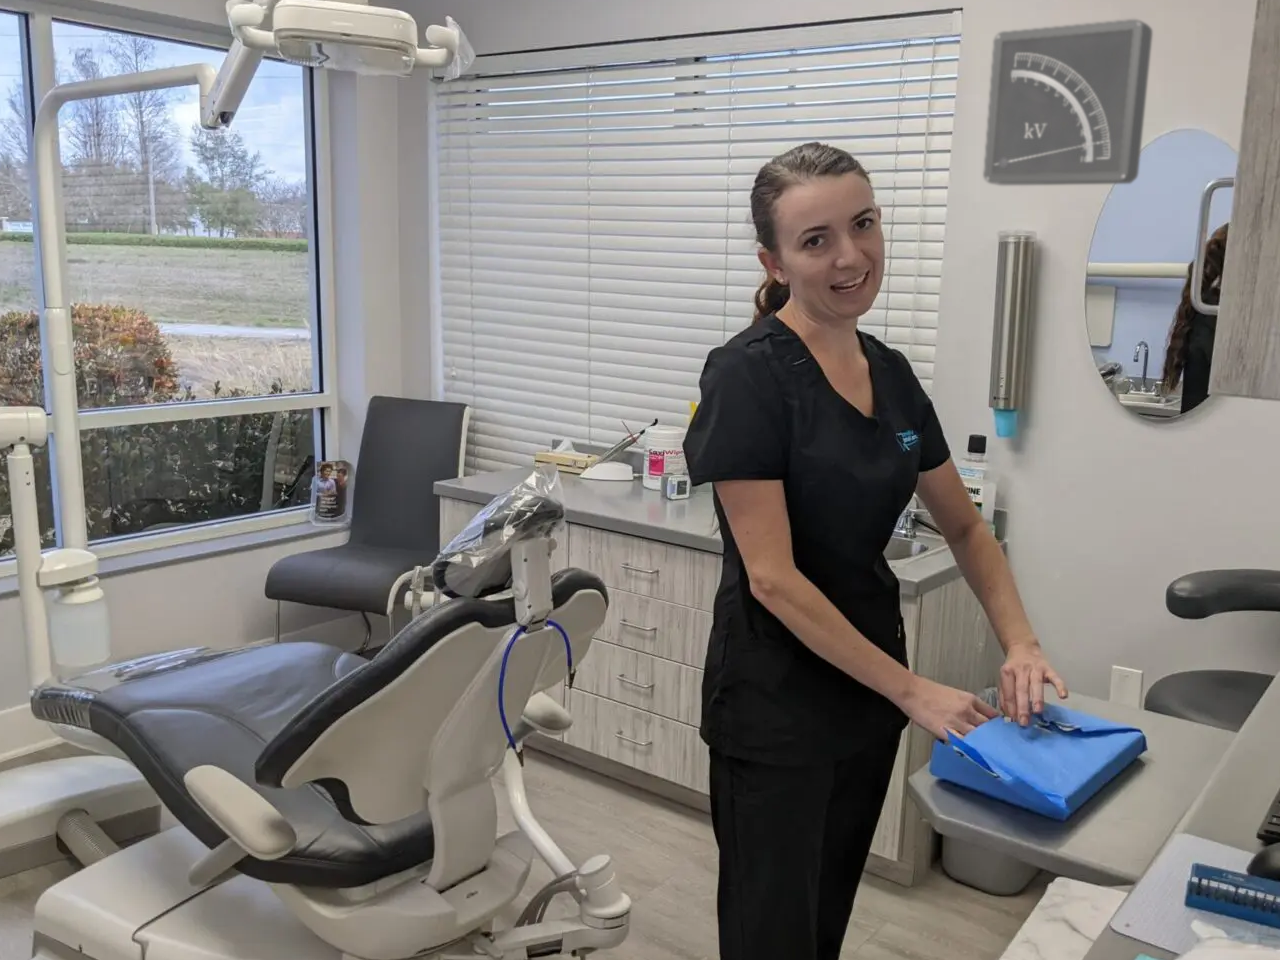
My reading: 9 kV
